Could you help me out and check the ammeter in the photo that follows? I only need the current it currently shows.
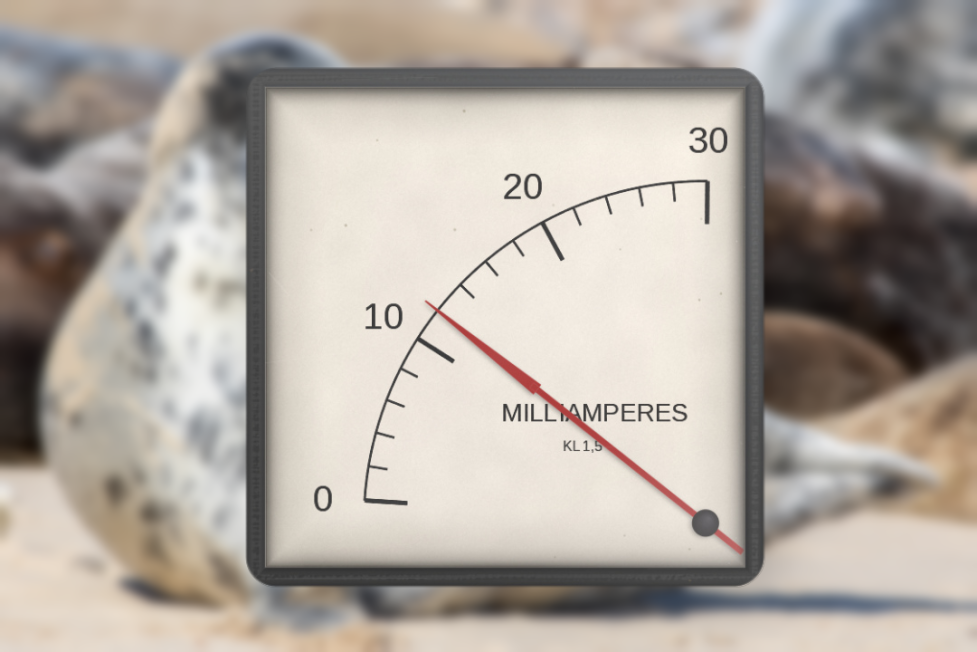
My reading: 12 mA
